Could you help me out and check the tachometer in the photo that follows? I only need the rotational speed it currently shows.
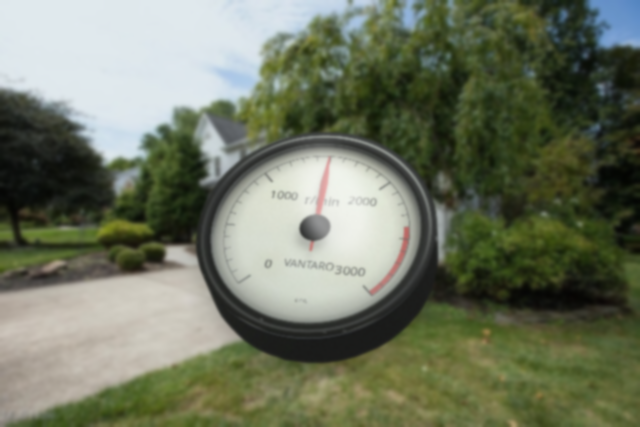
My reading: 1500 rpm
